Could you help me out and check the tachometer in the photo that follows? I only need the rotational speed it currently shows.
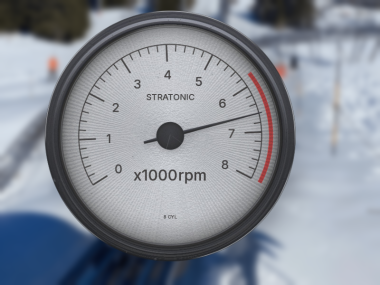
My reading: 6600 rpm
